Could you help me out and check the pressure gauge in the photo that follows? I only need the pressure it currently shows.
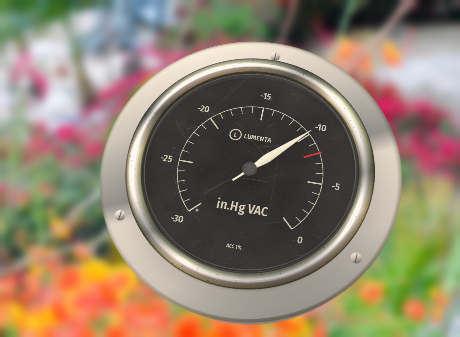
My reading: -10 inHg
